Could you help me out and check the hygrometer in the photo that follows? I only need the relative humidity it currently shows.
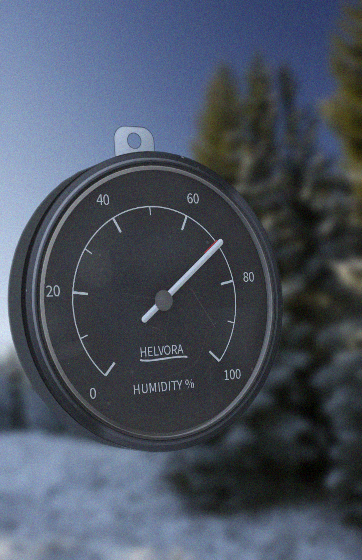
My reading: 70 %
